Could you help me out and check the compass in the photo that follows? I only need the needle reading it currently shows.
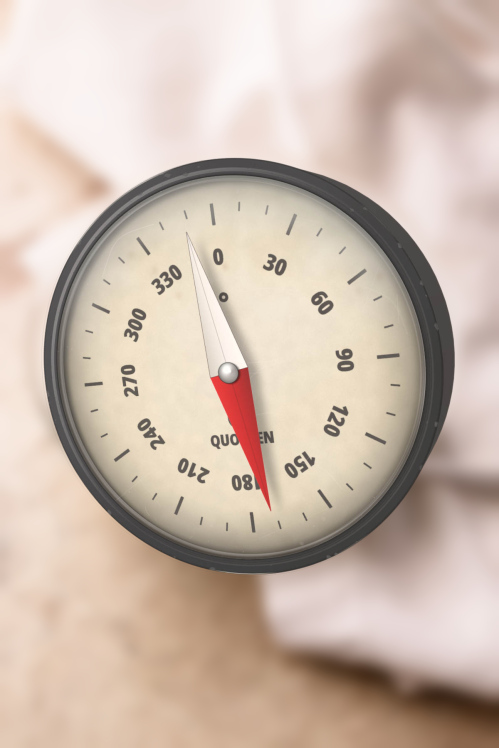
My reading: 170 °
